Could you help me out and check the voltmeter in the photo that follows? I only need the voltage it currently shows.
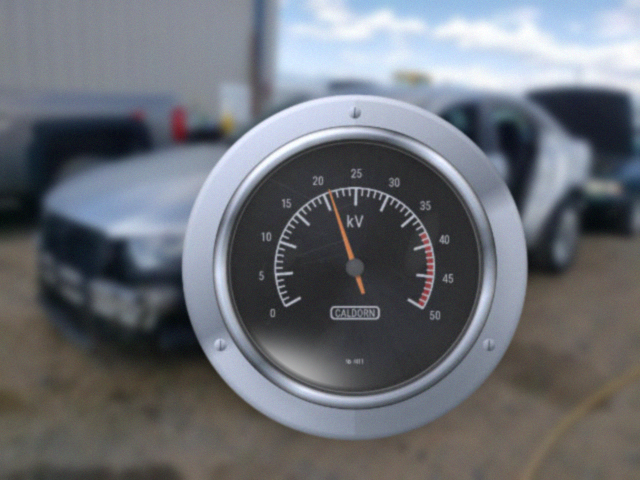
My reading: 21 kV
